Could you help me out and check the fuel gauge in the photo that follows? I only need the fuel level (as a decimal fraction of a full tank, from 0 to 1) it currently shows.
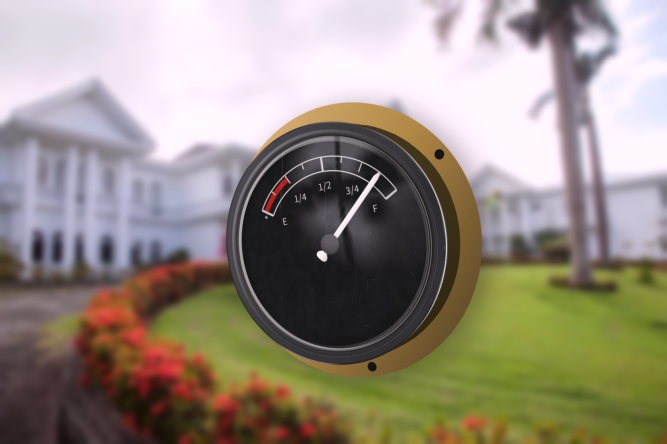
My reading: 0.875
